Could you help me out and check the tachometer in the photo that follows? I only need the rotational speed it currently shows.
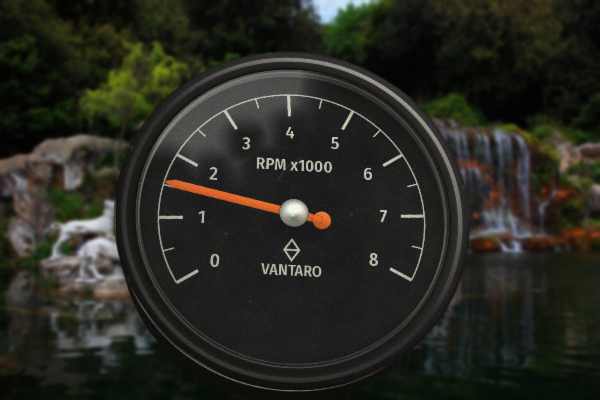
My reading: 1500 rpm
